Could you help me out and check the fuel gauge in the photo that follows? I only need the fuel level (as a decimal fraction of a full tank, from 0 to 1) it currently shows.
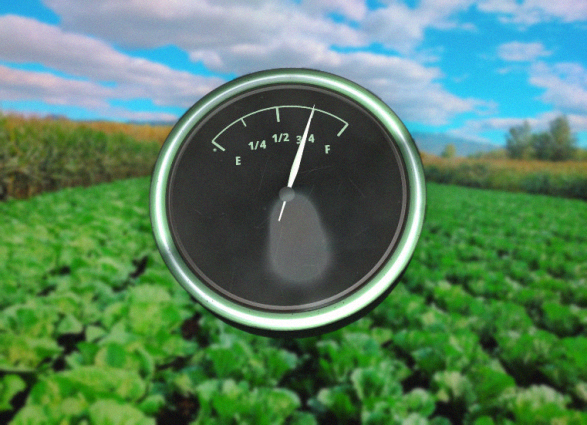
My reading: 0.75
